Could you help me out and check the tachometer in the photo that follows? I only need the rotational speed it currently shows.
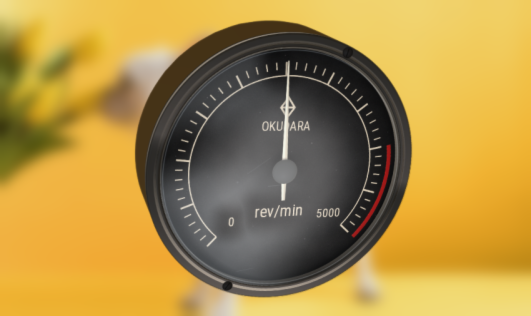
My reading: 2500 rpm
